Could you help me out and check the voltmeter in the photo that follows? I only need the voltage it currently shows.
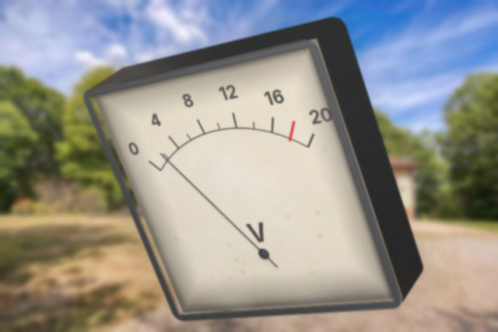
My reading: 2 V
